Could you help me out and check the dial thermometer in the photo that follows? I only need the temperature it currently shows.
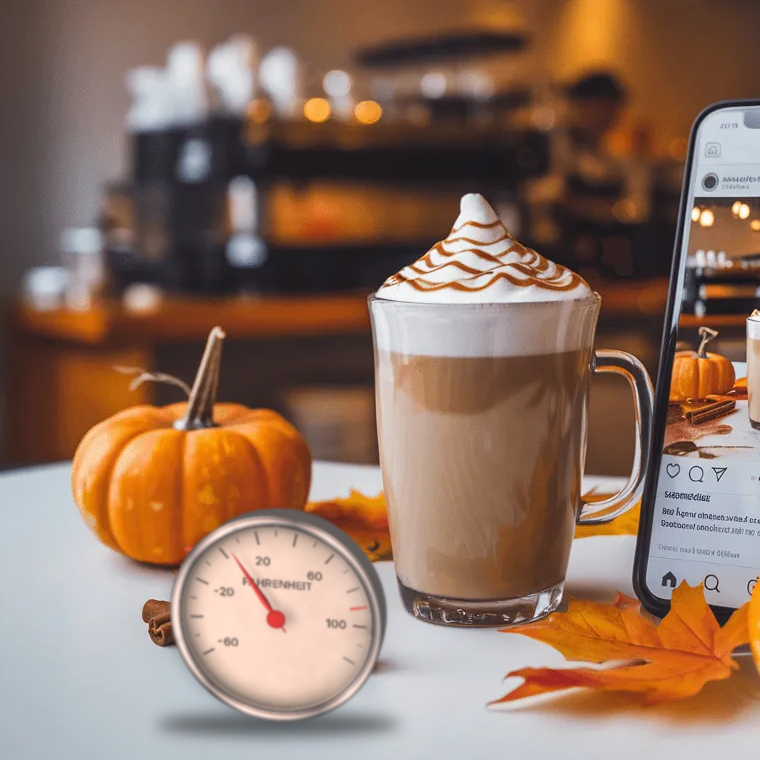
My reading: 5 °F
